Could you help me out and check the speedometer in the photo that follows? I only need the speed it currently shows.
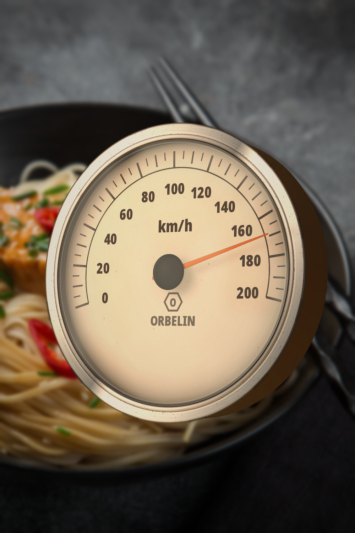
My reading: 170 km/h
